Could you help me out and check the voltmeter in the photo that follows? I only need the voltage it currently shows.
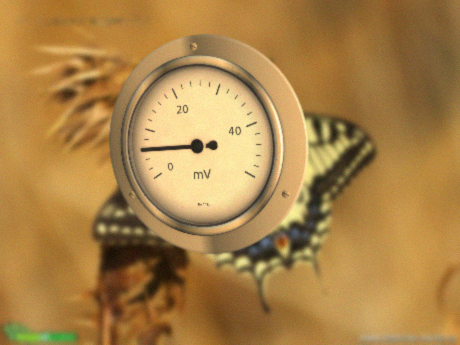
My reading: 6 mV
